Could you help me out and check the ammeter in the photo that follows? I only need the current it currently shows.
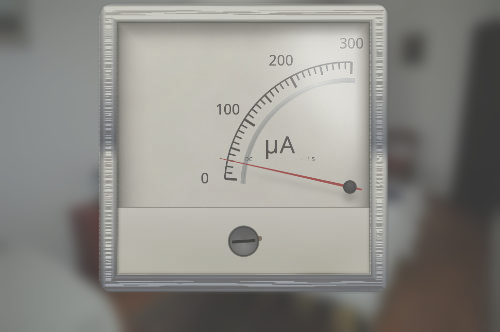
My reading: 30 µA
